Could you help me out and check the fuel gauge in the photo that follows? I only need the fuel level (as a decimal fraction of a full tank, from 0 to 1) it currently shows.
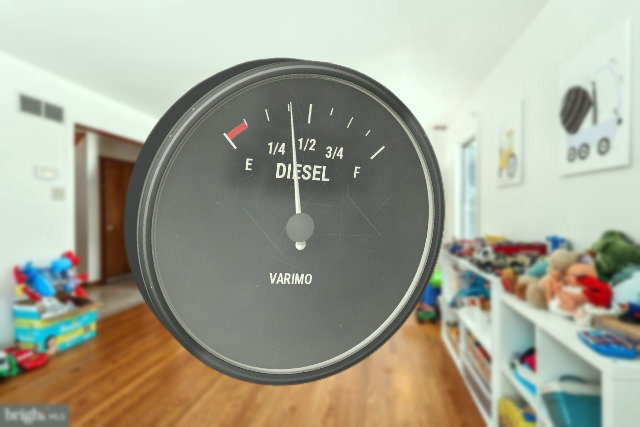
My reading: 0.375
